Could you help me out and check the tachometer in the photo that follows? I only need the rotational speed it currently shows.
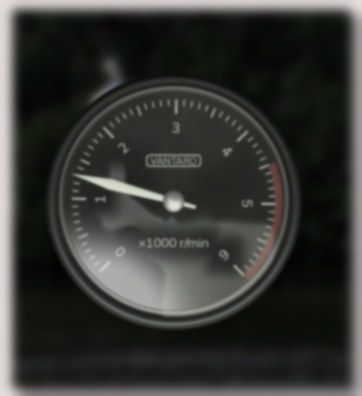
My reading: 1300 rpm
